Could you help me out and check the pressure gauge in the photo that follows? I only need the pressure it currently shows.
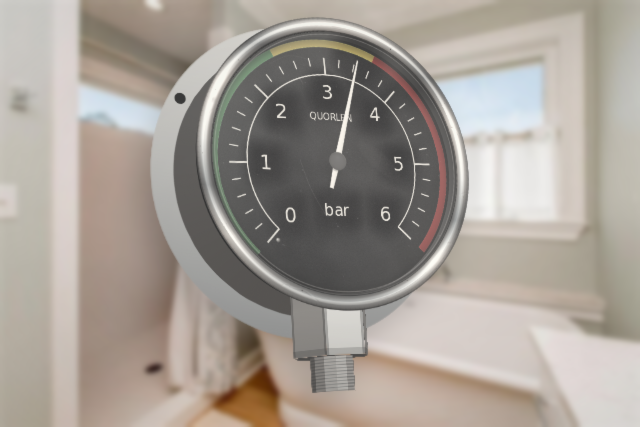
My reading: 3.4 bar
